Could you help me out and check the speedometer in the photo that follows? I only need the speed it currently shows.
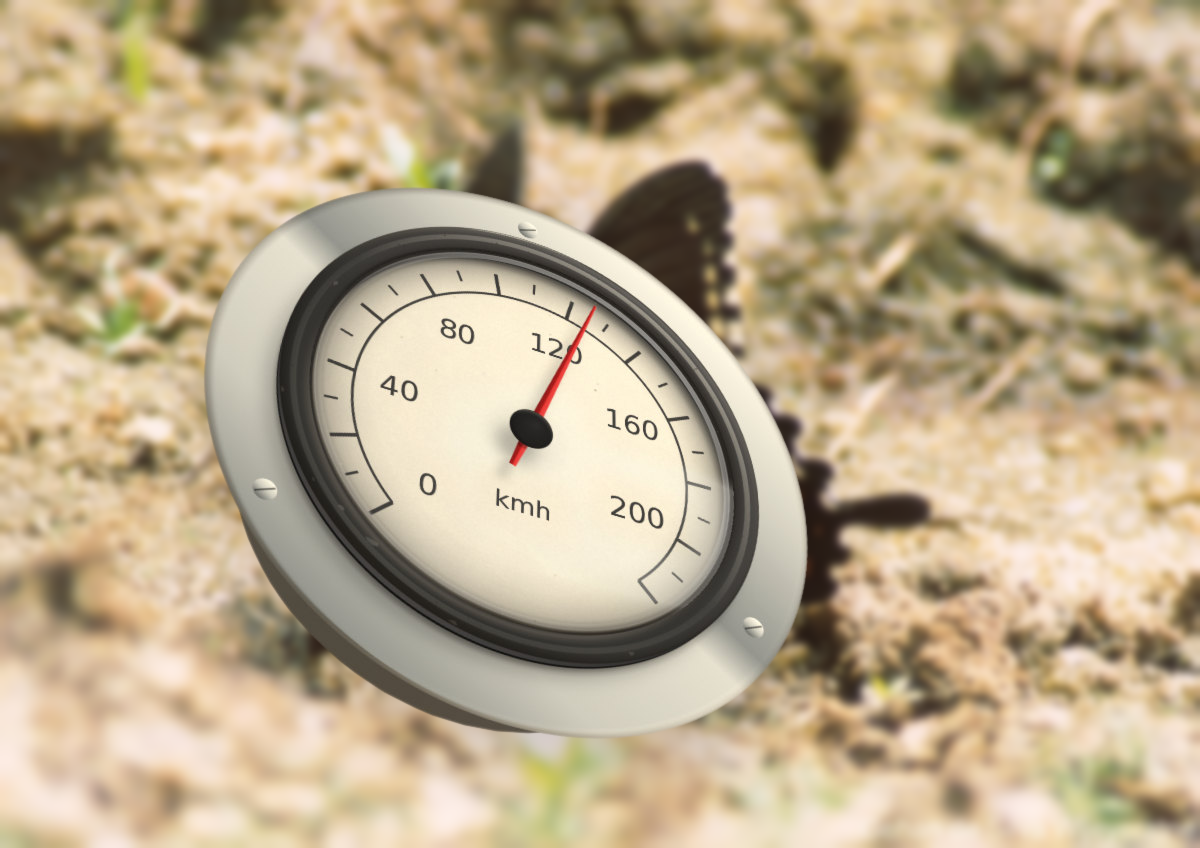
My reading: 125 km/h
